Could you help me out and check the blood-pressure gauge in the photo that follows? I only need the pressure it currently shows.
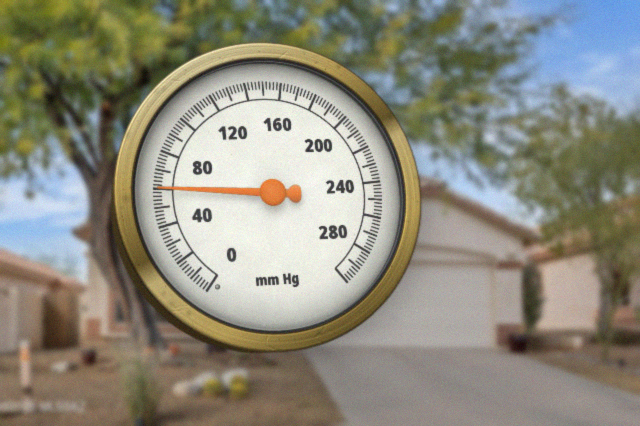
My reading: 60 mmHg
